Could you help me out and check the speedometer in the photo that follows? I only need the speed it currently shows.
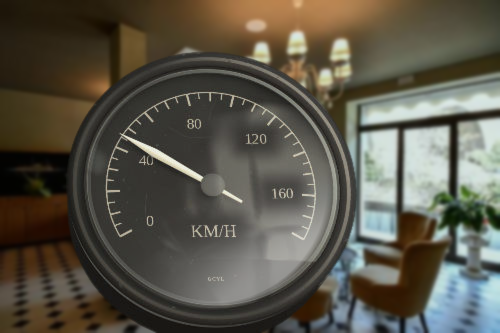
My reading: 45 km/h
